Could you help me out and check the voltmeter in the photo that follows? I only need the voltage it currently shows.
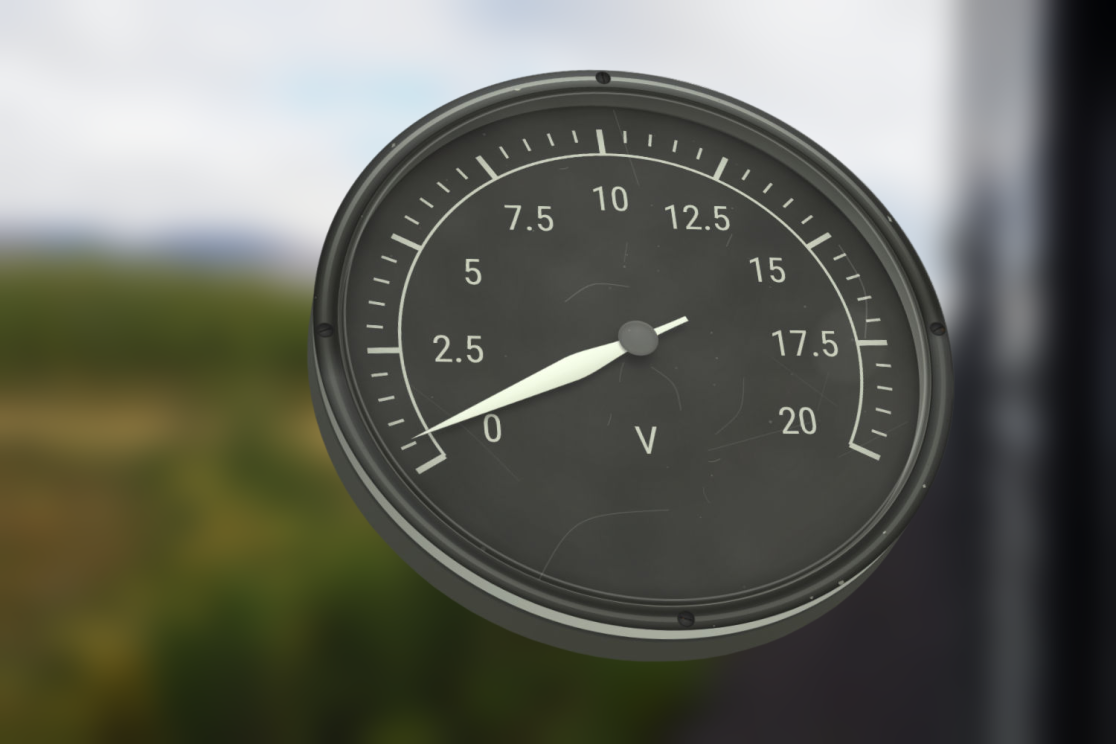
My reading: 0.5 V
